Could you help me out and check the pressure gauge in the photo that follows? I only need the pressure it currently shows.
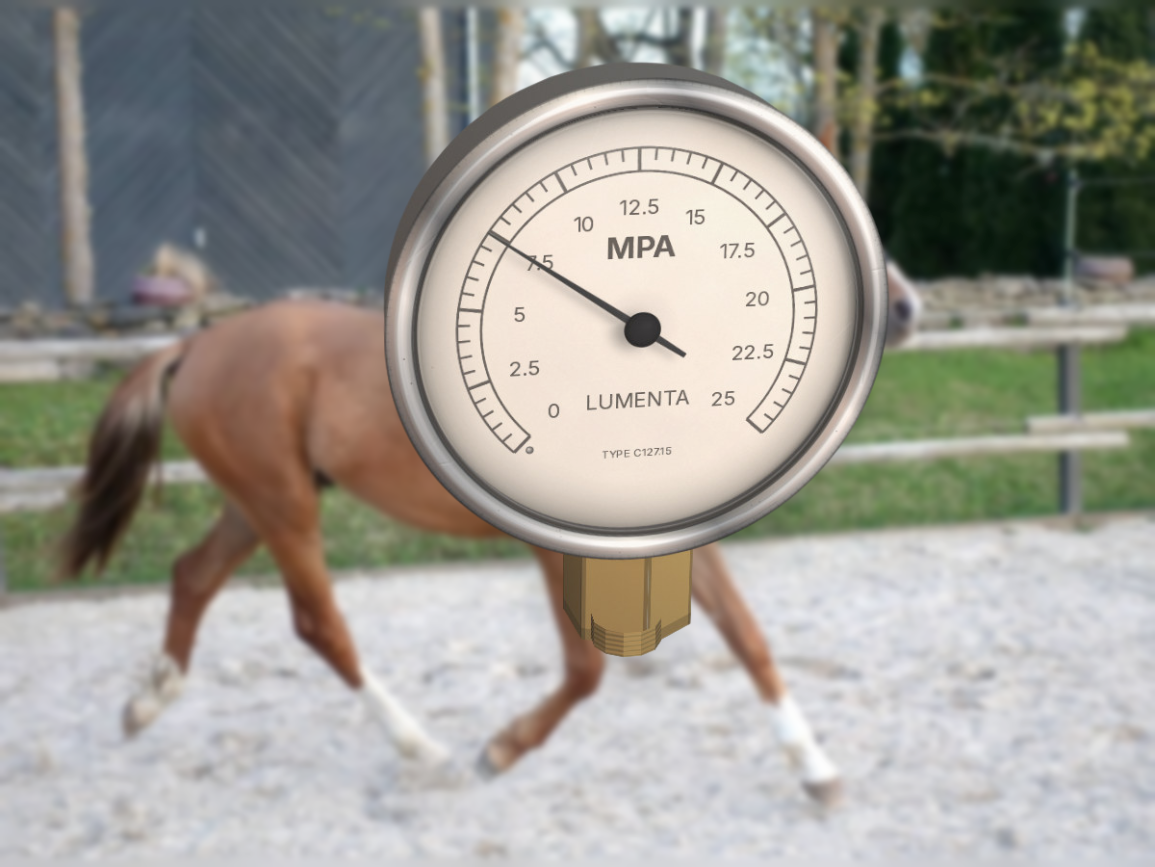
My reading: 7.5 MPa
